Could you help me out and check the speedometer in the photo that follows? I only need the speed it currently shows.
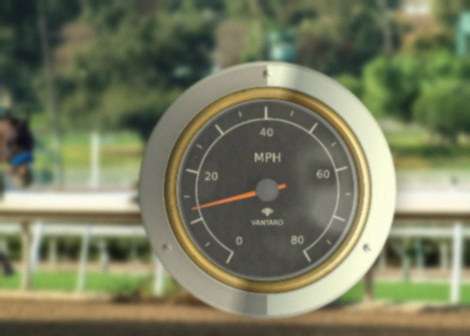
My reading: 12.5 mph
